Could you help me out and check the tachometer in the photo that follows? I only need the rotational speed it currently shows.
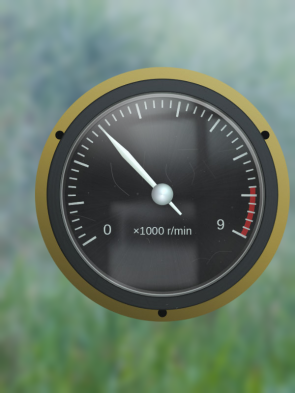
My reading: 3000 rpm
